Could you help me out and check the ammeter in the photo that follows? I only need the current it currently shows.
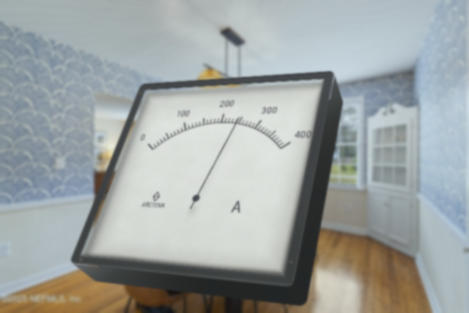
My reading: 250 A
